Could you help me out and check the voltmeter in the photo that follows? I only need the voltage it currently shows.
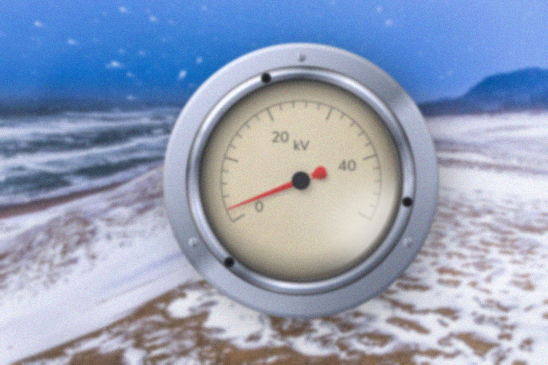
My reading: 2 kV
